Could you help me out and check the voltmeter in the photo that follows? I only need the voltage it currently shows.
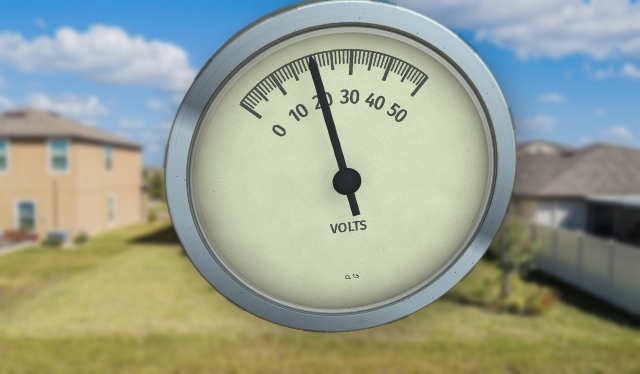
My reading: 20 V
